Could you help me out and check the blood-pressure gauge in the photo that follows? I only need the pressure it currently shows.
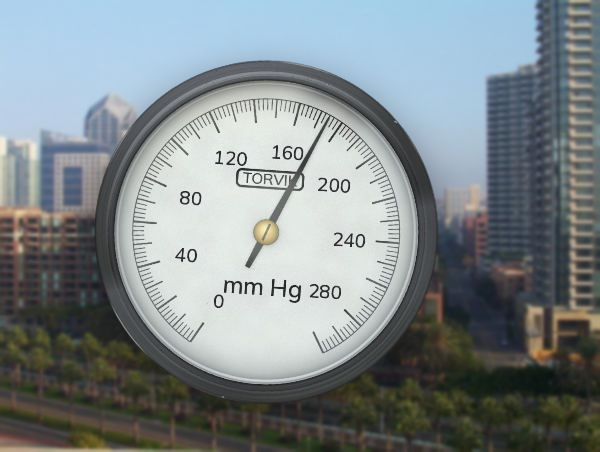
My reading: 174 mmHg
